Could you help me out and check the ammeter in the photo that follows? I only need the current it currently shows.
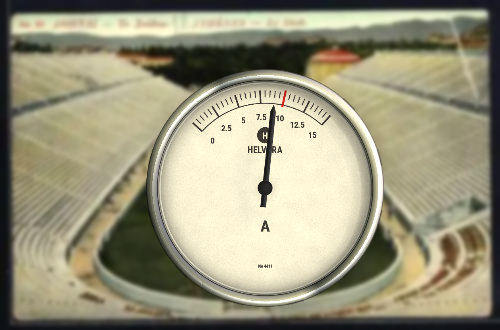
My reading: 9 A
